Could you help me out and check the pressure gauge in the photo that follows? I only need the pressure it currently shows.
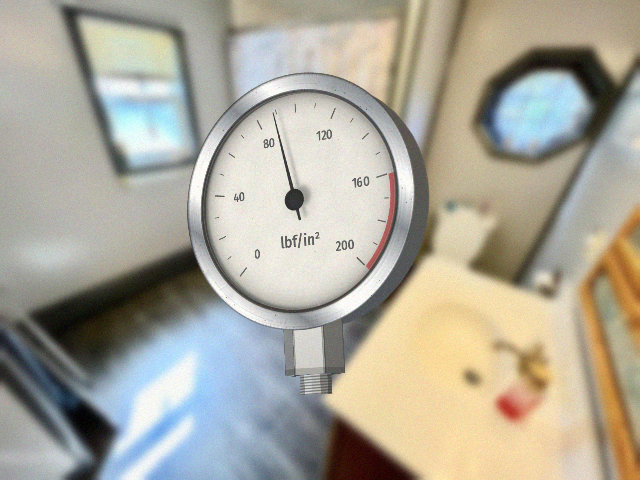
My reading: 90 psi
